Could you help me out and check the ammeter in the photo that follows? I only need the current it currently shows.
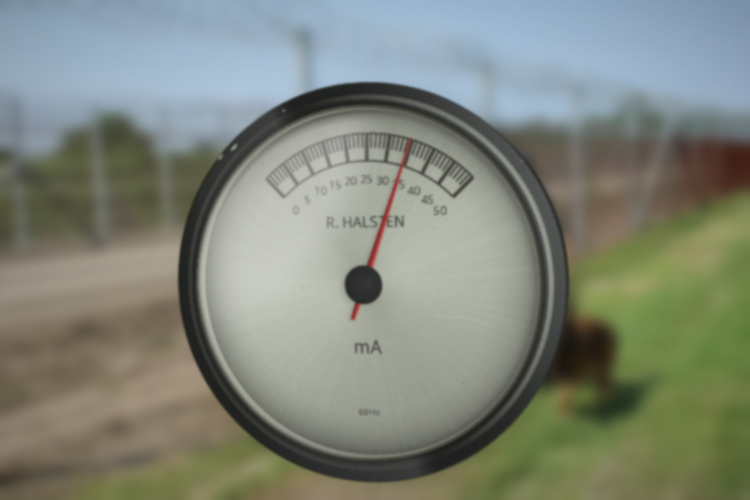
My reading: 35 mA
